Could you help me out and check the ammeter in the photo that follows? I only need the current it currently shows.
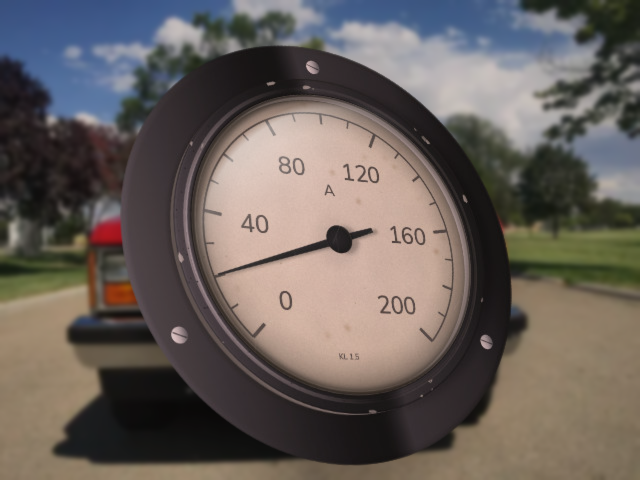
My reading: 20 A
